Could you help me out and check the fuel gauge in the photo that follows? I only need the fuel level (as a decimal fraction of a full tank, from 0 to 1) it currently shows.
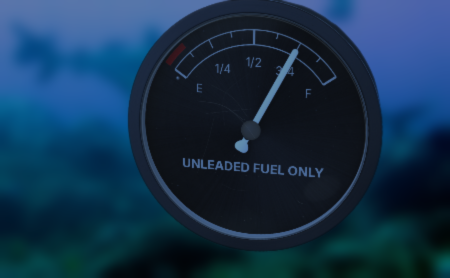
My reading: 0.75
